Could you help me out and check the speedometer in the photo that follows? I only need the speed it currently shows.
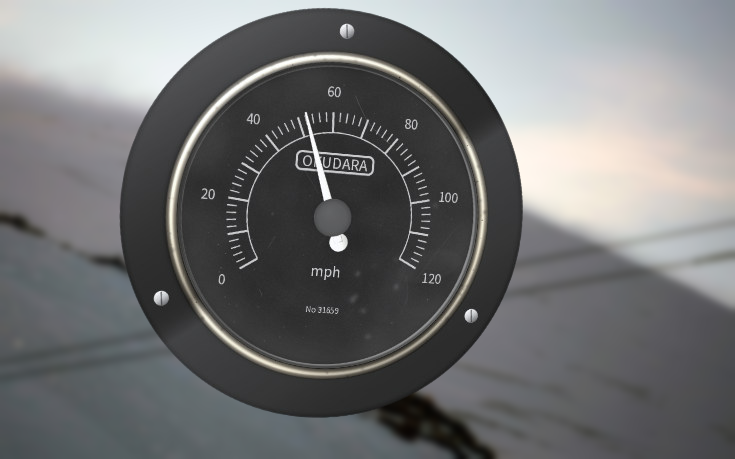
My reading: 52 mph
